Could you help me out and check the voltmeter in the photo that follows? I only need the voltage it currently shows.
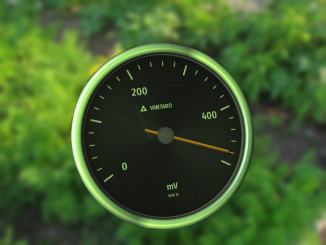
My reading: 480 mV
